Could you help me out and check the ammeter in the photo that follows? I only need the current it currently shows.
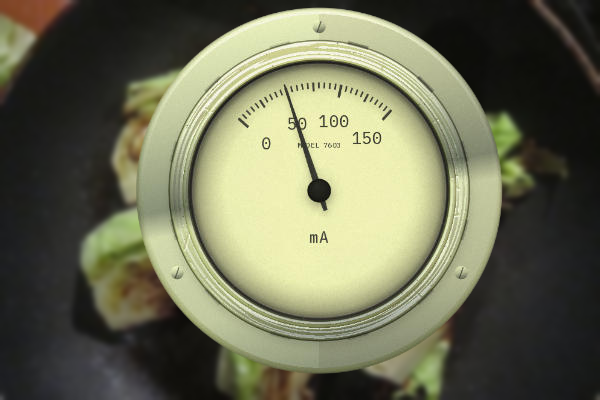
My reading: 50 mA
